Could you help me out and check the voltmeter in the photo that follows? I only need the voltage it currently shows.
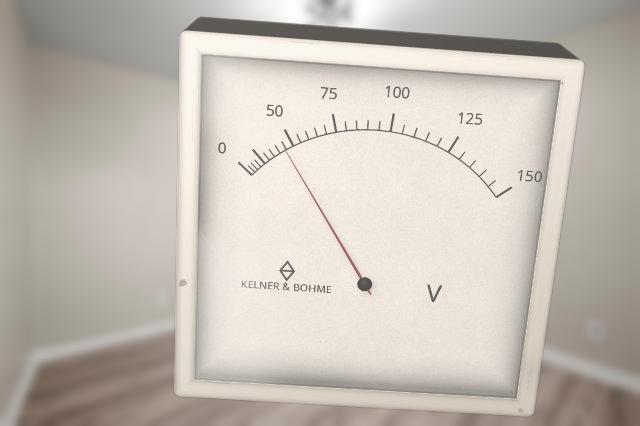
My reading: 45 V
